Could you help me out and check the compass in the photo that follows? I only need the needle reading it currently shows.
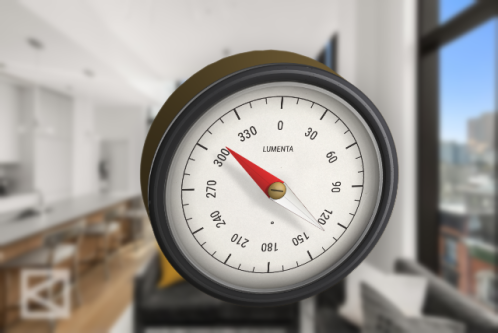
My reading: 310 °
